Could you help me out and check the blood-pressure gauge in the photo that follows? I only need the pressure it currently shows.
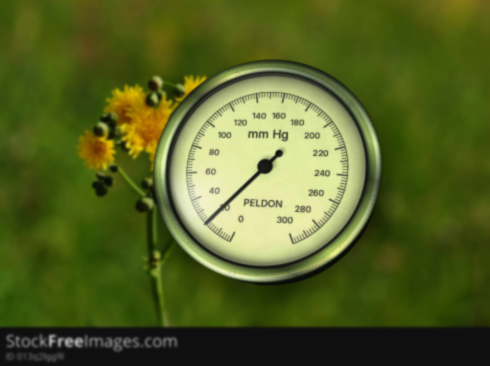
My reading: 20 mmHg
